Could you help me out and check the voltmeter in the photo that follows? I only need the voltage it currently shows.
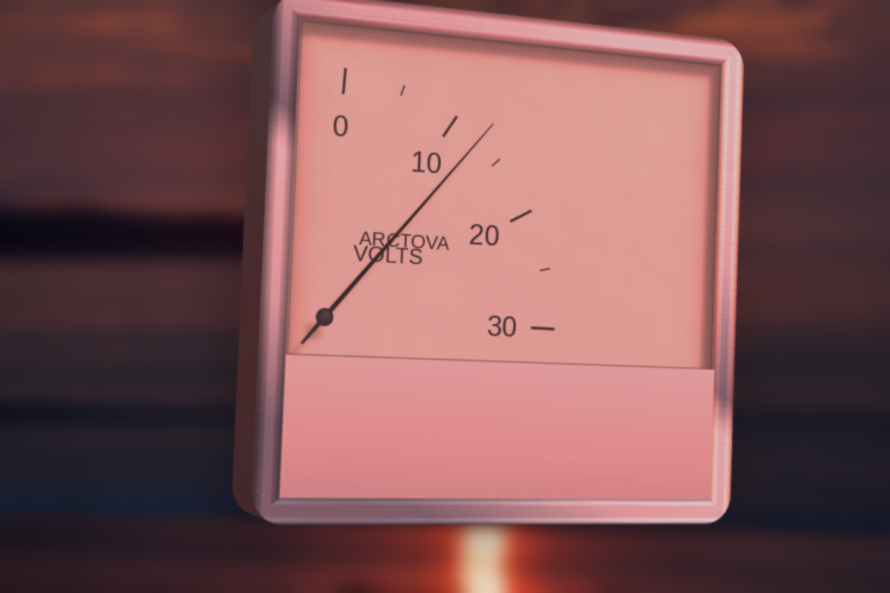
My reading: 12.5 V
